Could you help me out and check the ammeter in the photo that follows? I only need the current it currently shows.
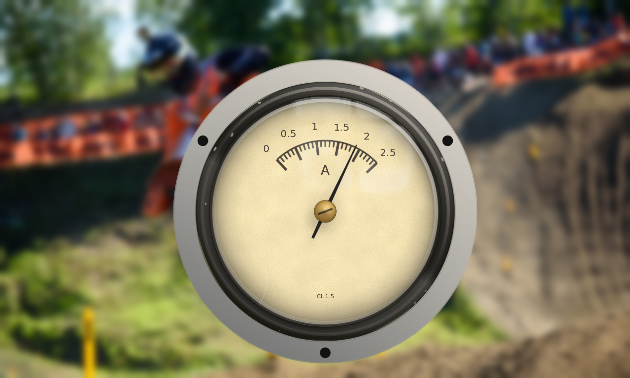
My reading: 1.9 A
